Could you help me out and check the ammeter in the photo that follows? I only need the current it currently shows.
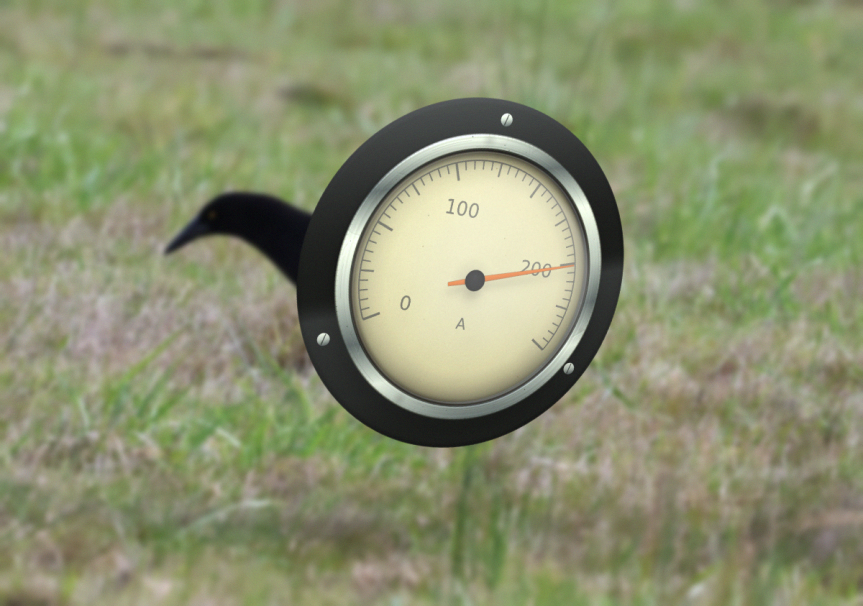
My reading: 200 A
